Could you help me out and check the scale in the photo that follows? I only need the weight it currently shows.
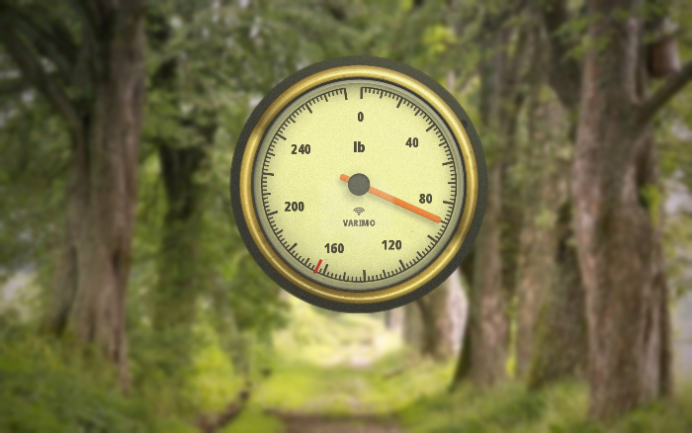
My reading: 90 lb
